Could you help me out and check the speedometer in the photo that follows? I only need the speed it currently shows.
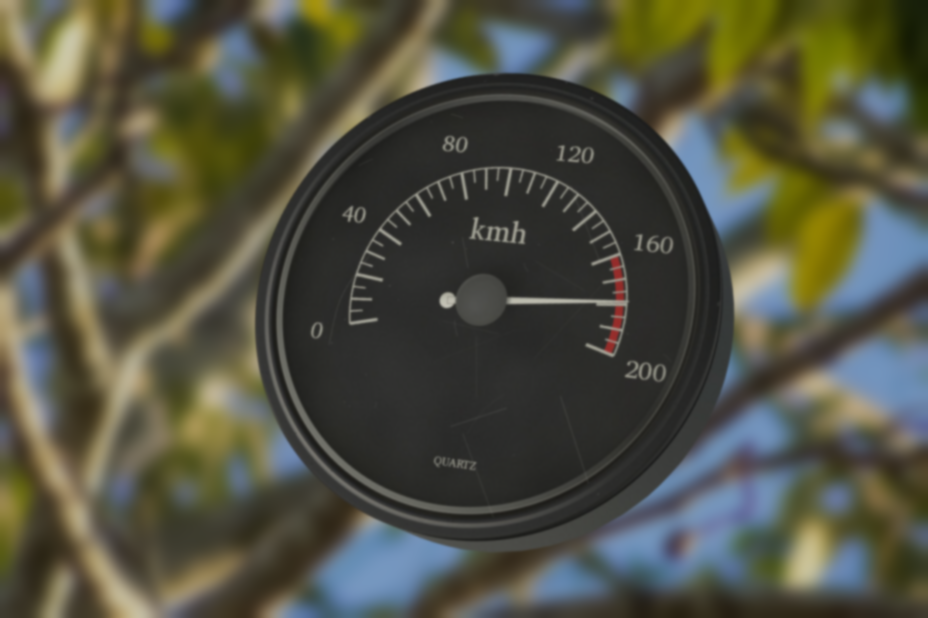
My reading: 180 km/h
